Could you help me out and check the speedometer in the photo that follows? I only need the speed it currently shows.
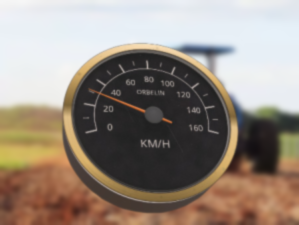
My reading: 30 km/h
